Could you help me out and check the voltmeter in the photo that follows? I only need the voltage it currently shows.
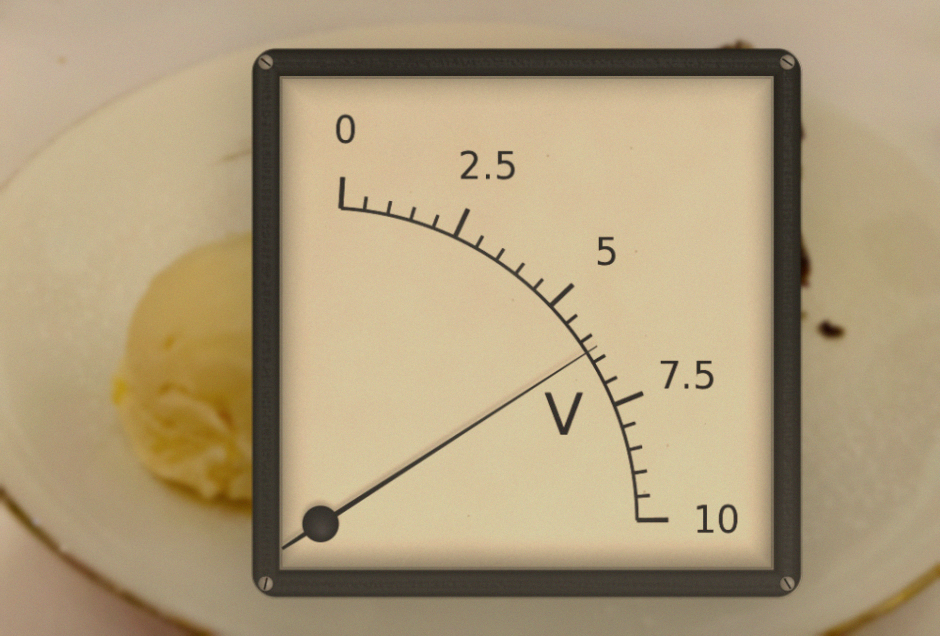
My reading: 6.25 V
